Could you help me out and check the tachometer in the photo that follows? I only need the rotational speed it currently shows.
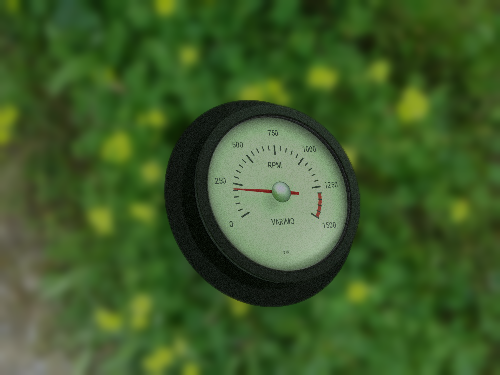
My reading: 200 rpm
